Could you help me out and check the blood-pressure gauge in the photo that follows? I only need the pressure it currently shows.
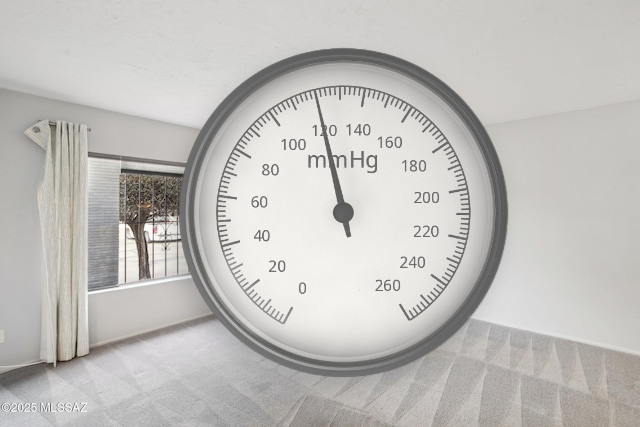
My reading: 120 mmHg
